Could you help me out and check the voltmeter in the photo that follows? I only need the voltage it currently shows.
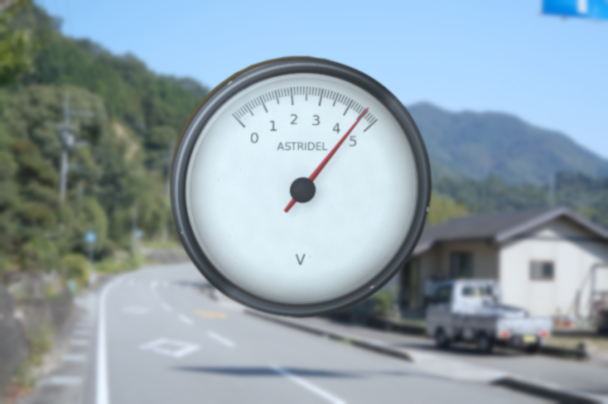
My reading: 4.5 V
